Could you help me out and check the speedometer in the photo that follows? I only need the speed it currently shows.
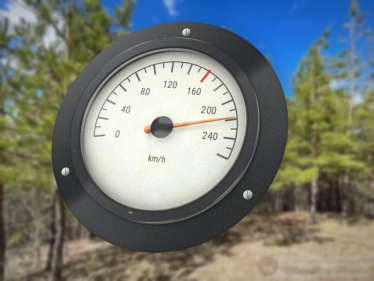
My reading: 220 km/h
